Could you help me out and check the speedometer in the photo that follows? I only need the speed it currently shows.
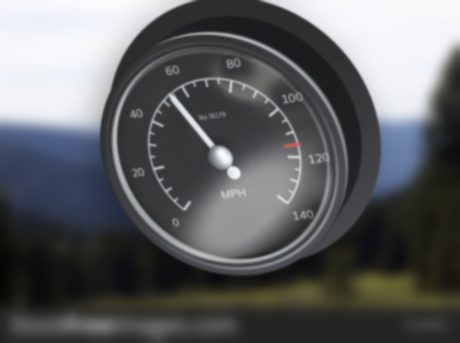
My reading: 55 mph
